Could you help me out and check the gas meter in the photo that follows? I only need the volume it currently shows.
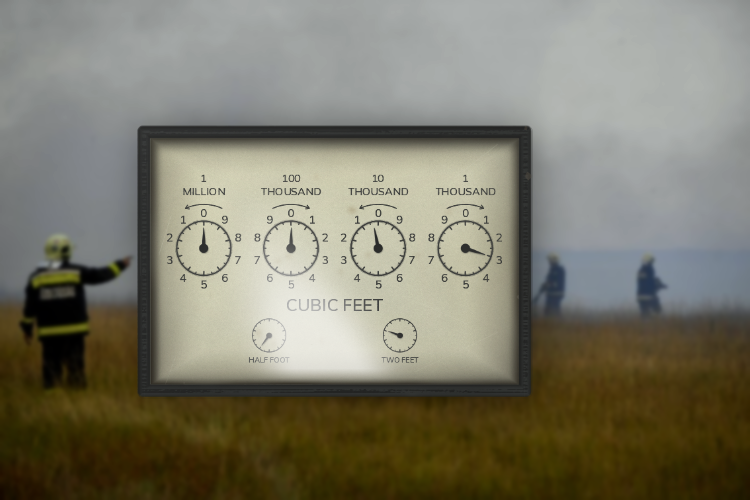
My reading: 300 ft³
